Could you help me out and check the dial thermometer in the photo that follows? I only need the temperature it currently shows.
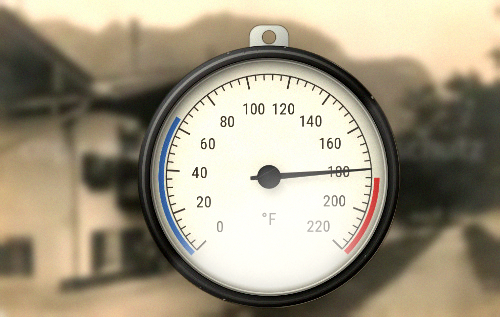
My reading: 180 °F
